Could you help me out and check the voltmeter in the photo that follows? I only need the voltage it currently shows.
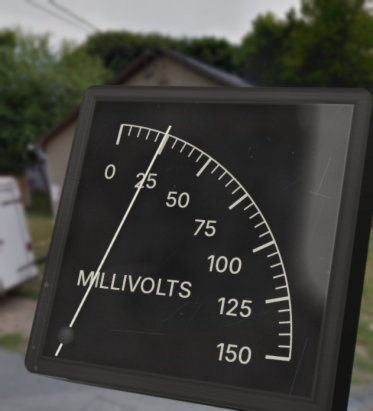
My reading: 25 mV
